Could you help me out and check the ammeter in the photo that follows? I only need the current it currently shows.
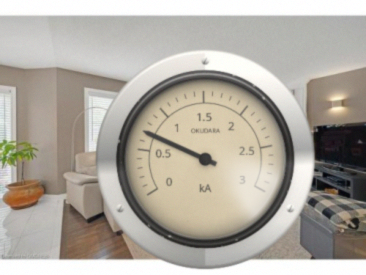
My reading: 0.7 kA
